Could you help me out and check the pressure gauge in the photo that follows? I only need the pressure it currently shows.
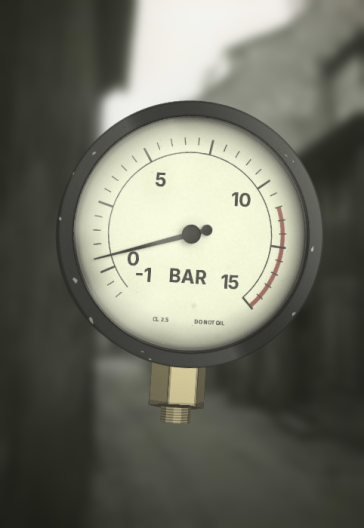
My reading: 0.5 bar
